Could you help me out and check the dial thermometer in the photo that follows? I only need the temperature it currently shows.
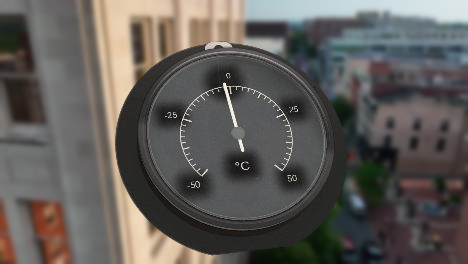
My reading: -2.5 °C
